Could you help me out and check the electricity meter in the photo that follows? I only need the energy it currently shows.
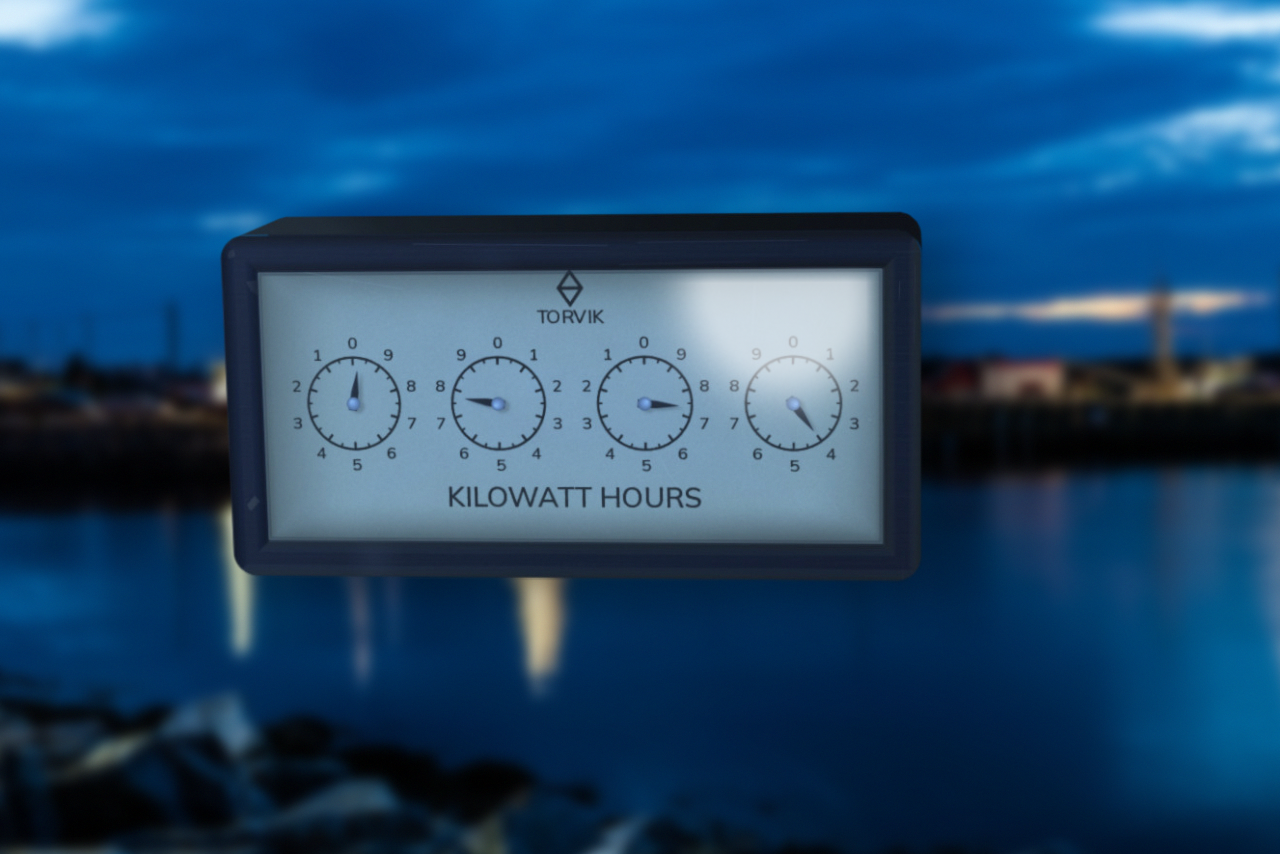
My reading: 9774 kWh
